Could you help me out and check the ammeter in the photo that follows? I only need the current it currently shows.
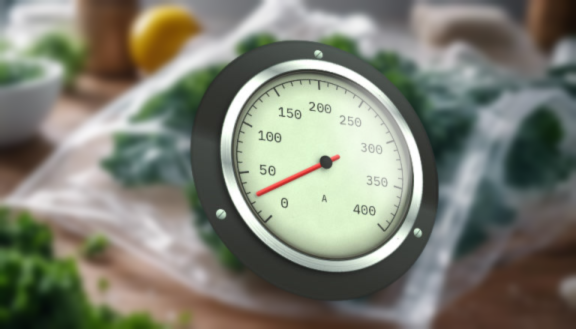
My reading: 25 A
